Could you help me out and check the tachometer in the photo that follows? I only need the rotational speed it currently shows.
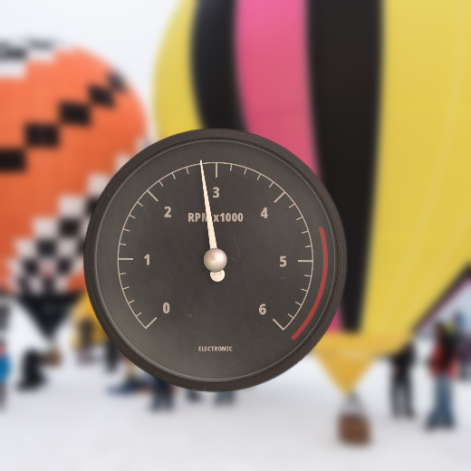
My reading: 2800 rpm
